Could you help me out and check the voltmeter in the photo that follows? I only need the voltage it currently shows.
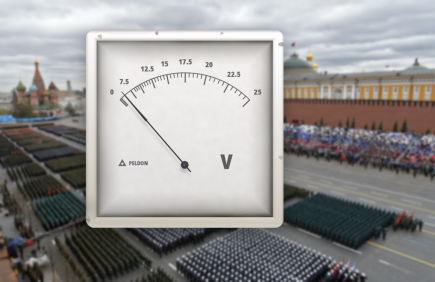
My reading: 5 V
